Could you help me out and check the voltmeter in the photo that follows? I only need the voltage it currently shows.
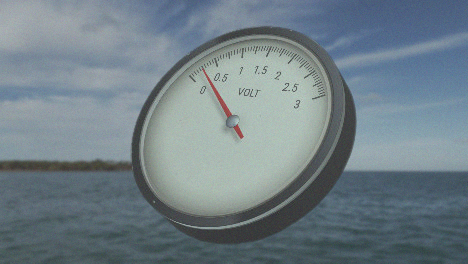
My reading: 0.25 V
